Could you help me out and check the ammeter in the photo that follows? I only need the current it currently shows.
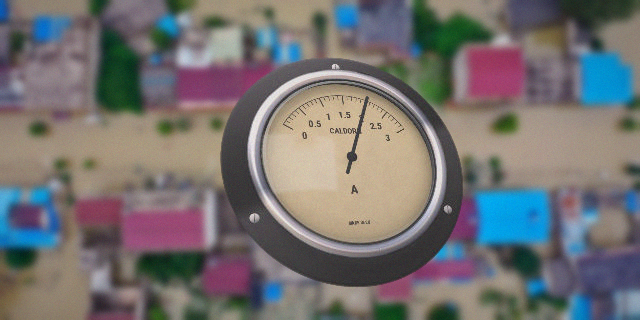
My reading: 2 A
